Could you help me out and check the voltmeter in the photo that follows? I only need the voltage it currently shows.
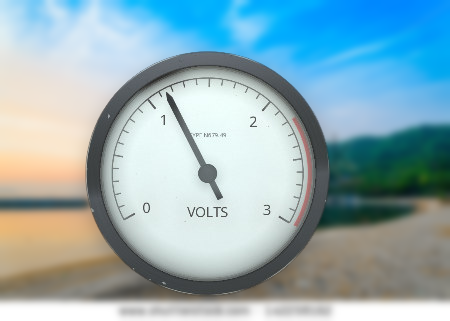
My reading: 1.15 V
